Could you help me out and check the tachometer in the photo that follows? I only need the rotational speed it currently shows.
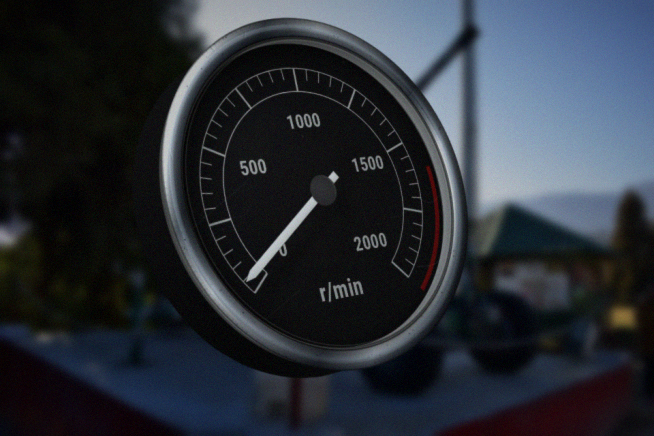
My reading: 50 rpm
